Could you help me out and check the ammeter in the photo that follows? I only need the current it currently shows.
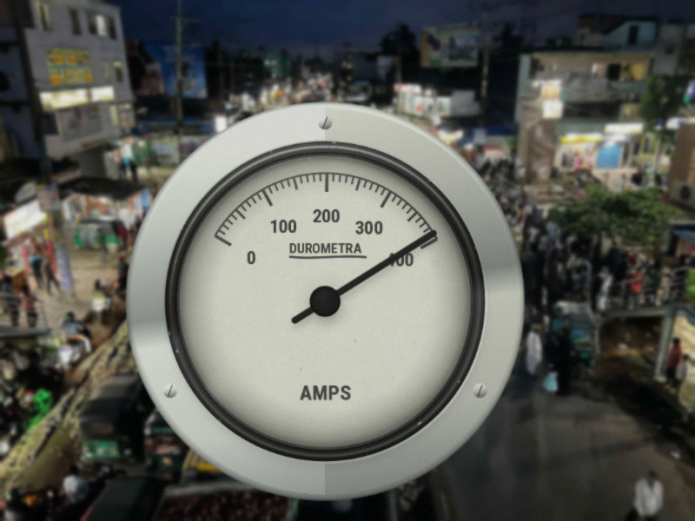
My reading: 390 A
